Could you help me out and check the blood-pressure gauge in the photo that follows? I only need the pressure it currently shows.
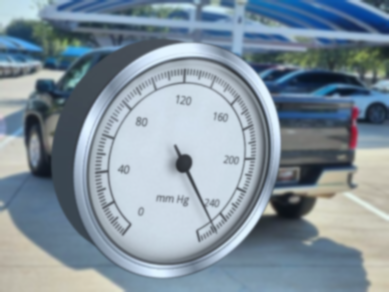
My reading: 250 mmHg
